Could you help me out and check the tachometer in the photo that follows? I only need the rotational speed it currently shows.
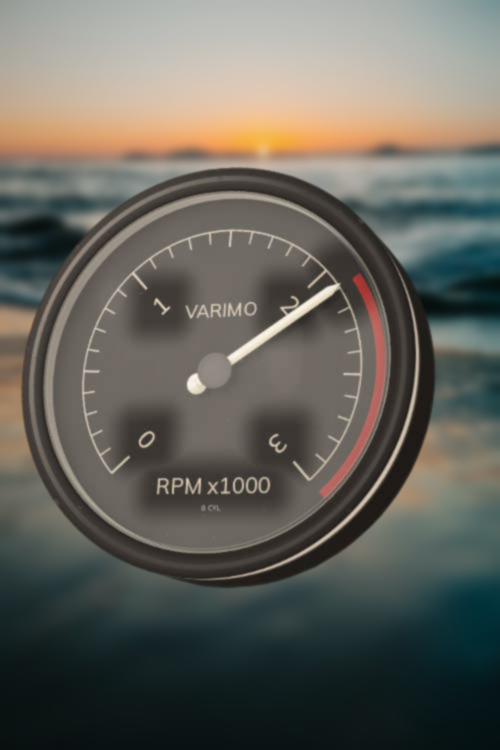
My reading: 2100 rpm
